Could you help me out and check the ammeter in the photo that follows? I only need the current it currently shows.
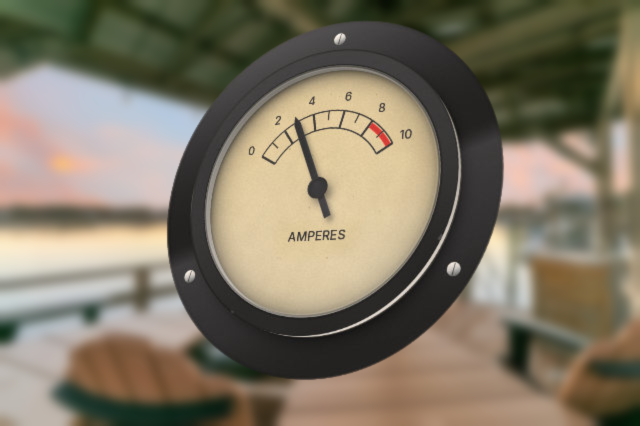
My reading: 3 A
